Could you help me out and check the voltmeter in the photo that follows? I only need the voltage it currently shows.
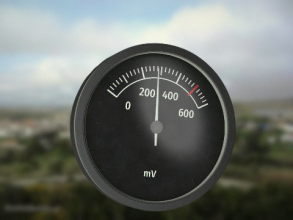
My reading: 280 mV
